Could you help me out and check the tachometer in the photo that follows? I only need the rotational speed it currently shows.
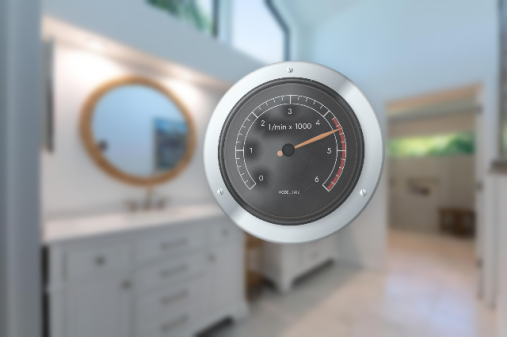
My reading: 4500 rpm
